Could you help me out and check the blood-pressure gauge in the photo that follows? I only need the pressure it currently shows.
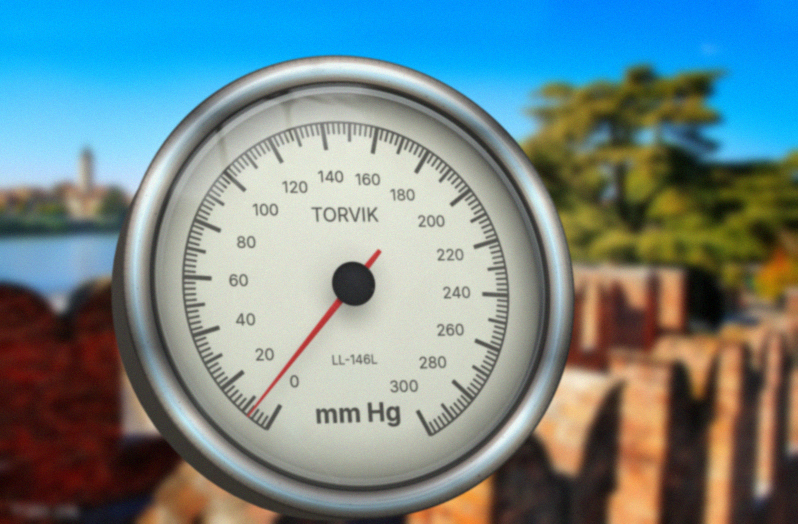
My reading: 8 mmHg
